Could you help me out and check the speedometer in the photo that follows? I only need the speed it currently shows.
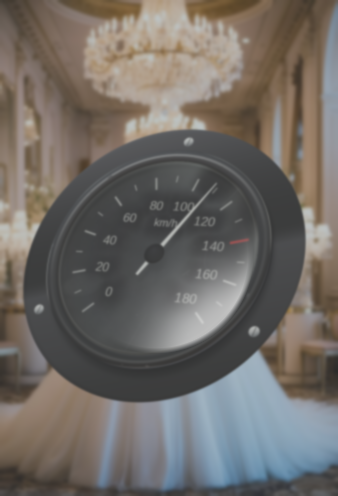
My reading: 110 km/h
